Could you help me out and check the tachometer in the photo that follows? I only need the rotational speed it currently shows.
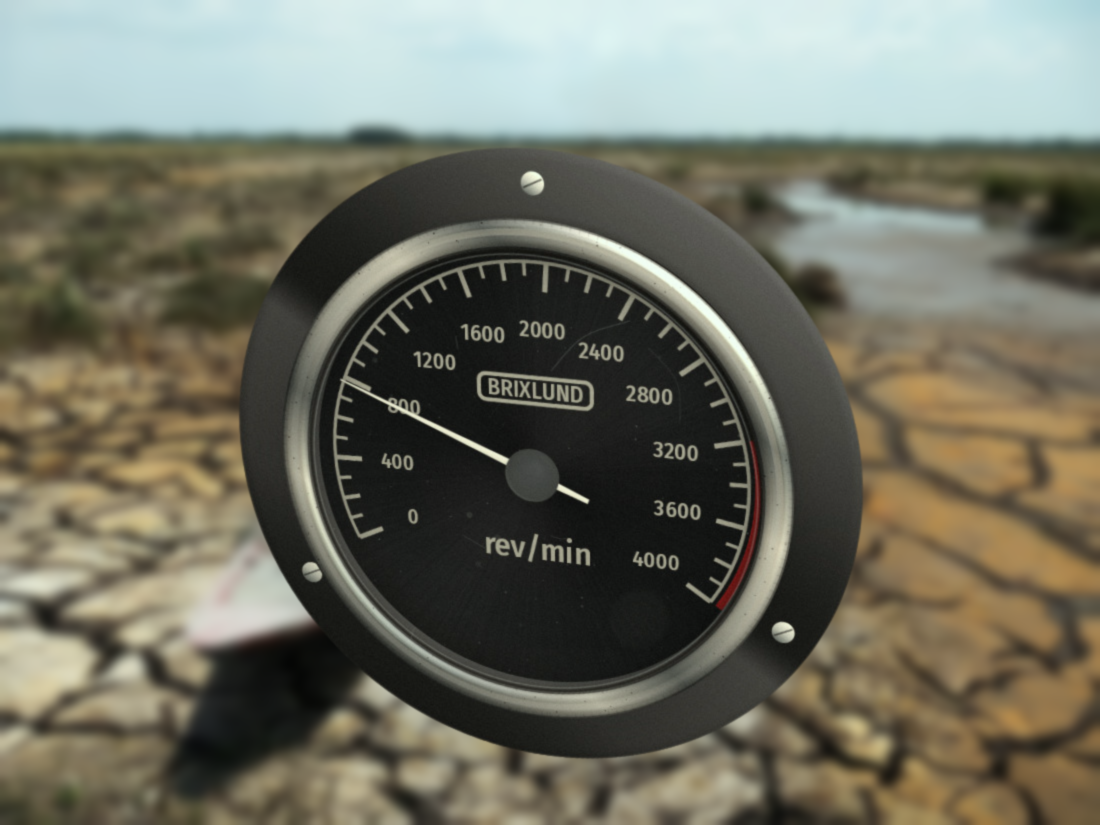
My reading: 800 rpm
